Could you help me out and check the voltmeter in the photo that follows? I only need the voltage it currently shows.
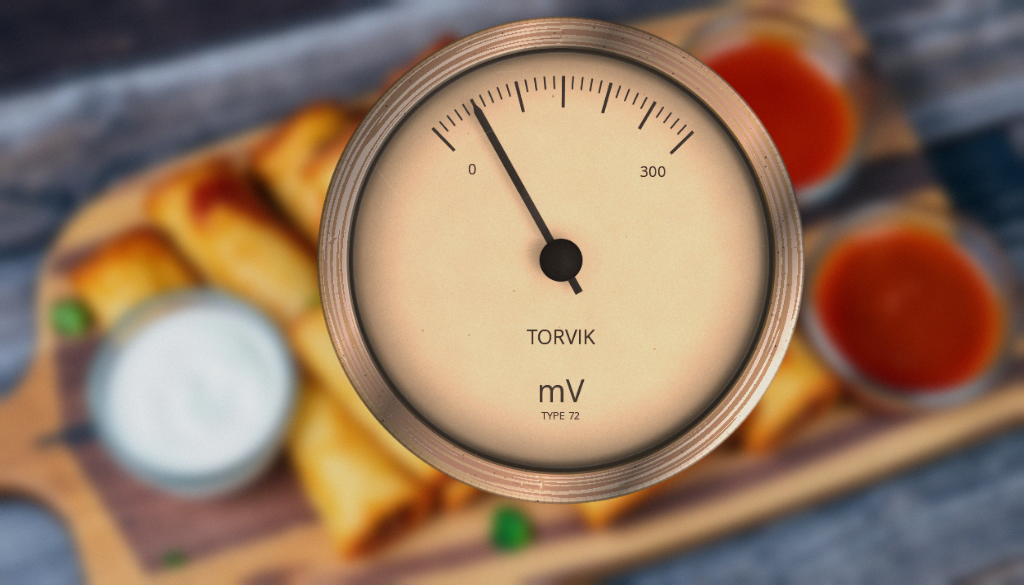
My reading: 50 mV
